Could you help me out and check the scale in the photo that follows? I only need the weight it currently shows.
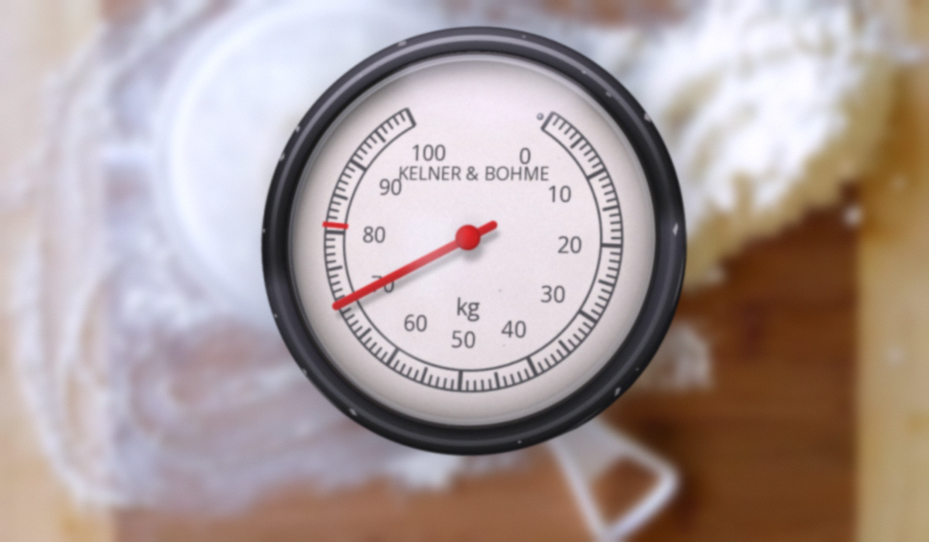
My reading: 70 kg
